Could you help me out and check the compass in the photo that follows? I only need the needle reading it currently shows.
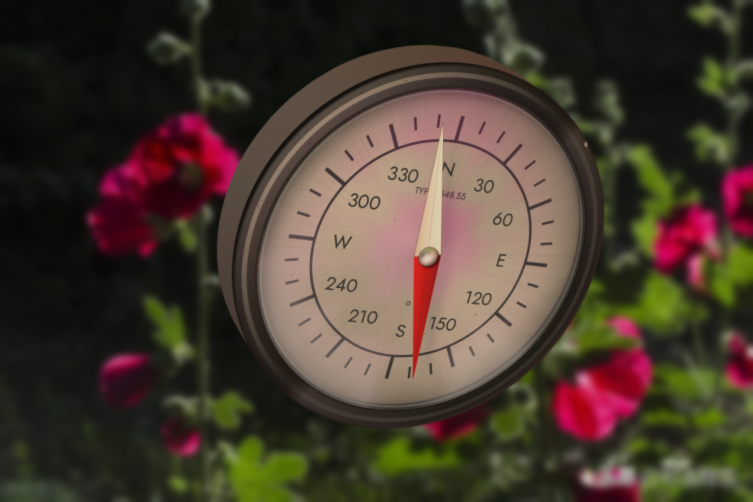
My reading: 170 °
